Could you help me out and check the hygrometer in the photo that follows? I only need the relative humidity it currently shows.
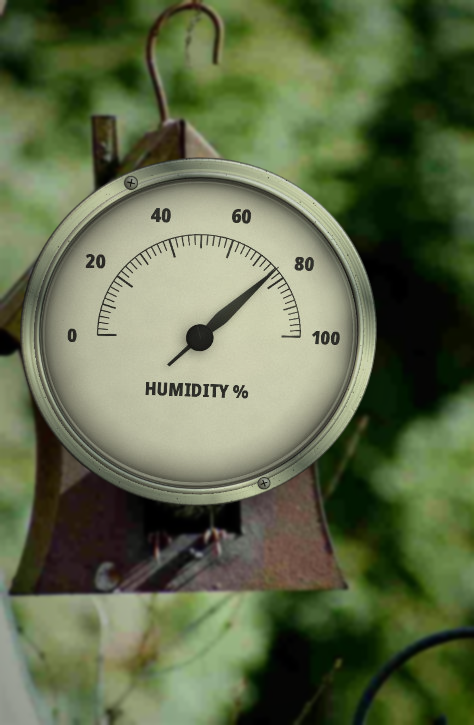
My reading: 76 %
